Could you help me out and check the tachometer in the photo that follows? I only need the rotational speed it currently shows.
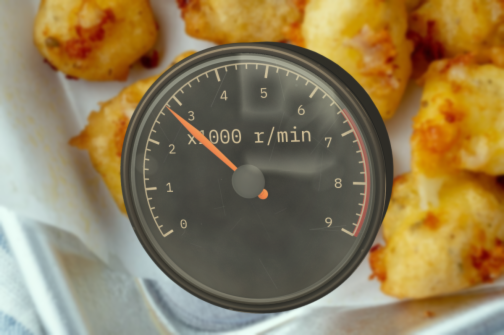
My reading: 2800 rpm
